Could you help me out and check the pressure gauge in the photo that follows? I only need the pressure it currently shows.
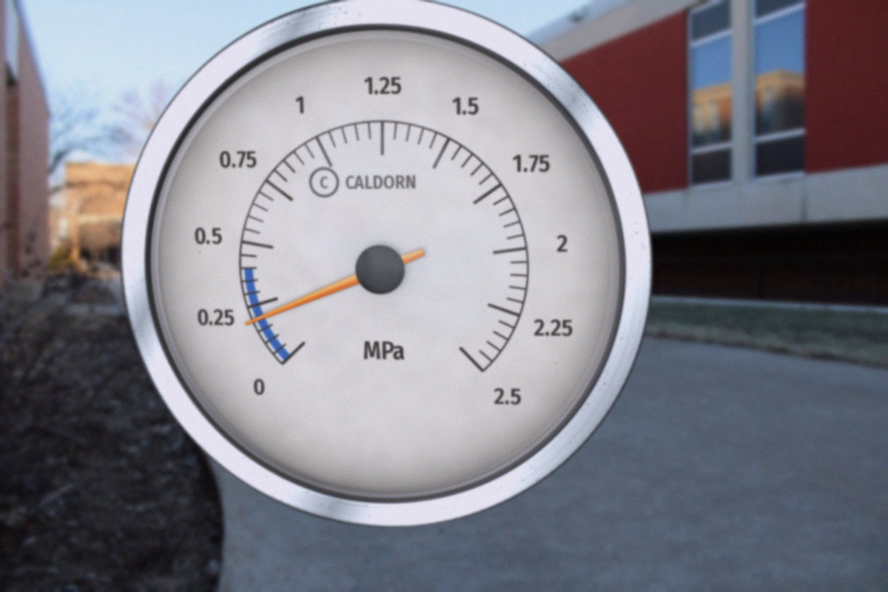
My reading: 0.2 MPa
